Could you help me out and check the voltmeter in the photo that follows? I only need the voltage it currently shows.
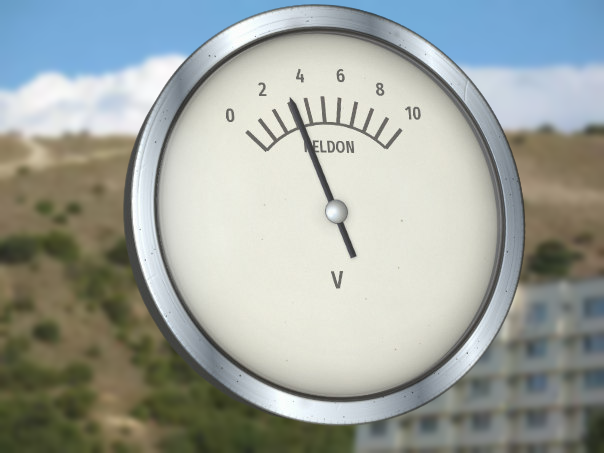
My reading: 3 V
